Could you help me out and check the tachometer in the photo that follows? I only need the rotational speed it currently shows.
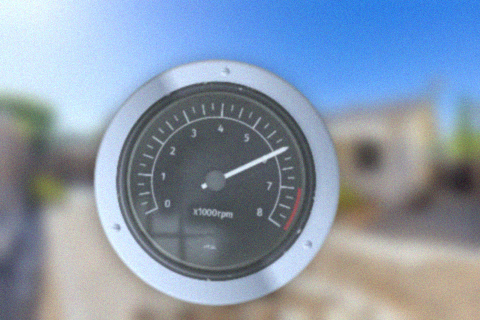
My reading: 6000 rpm
